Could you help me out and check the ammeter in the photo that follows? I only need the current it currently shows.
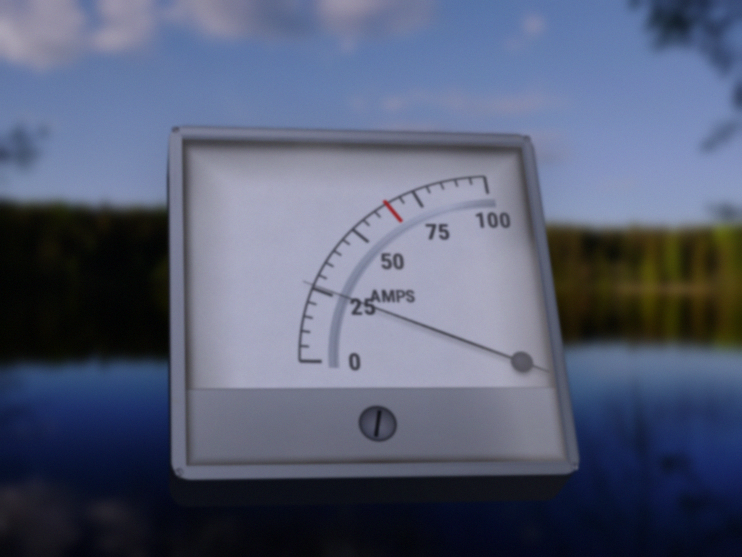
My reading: 25 A
